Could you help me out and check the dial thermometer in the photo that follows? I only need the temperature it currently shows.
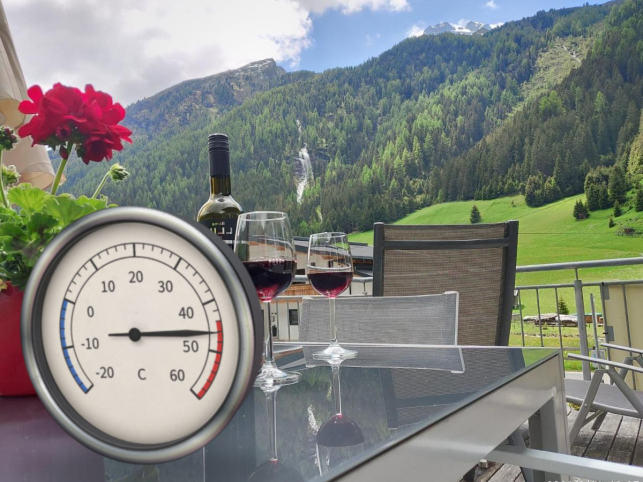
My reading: 46 °C
